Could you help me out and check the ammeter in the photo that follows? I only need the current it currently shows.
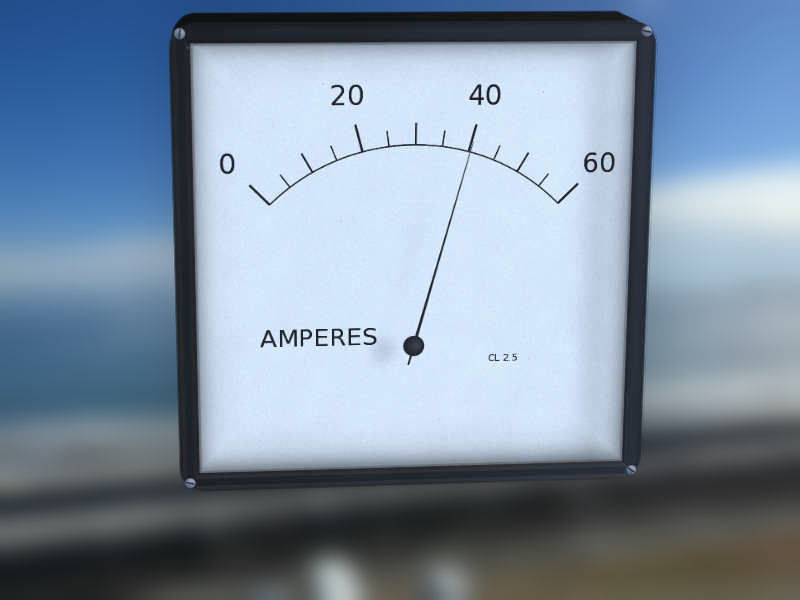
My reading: 40 A
